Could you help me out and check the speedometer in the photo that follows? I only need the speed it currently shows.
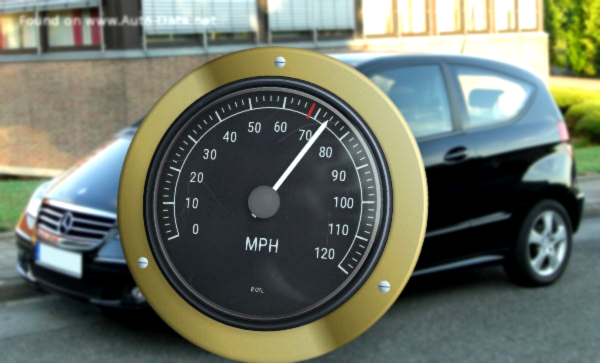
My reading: 74 mph
